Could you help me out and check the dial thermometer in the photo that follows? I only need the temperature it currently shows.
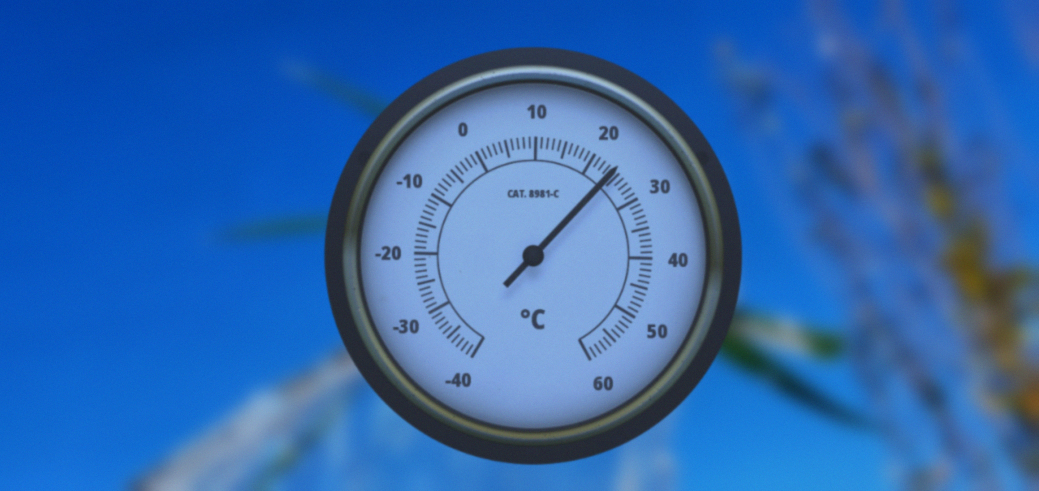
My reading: 24 °C
